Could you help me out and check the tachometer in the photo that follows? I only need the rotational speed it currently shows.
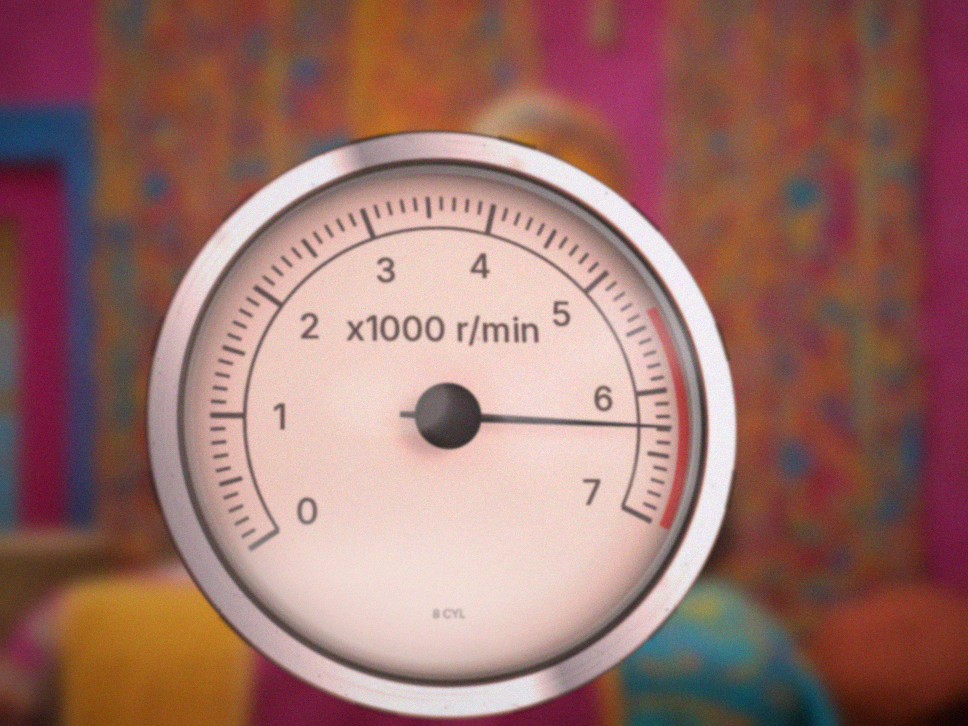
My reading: 6300 rpm
